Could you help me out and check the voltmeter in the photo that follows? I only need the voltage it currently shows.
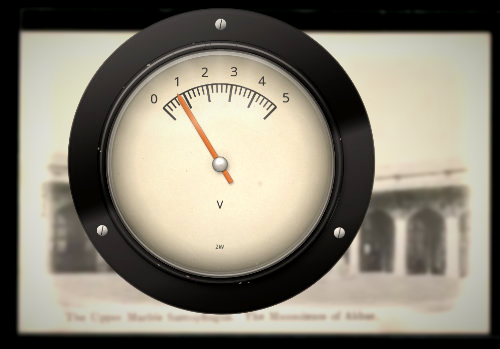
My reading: 0.8 V
